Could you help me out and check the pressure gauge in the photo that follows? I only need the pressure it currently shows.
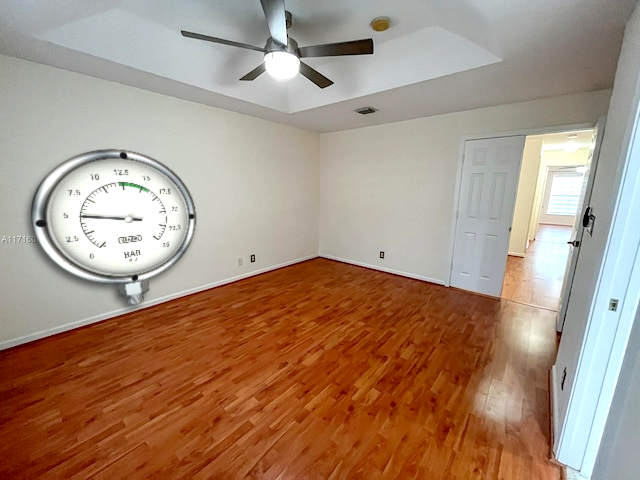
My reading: 5 bar
